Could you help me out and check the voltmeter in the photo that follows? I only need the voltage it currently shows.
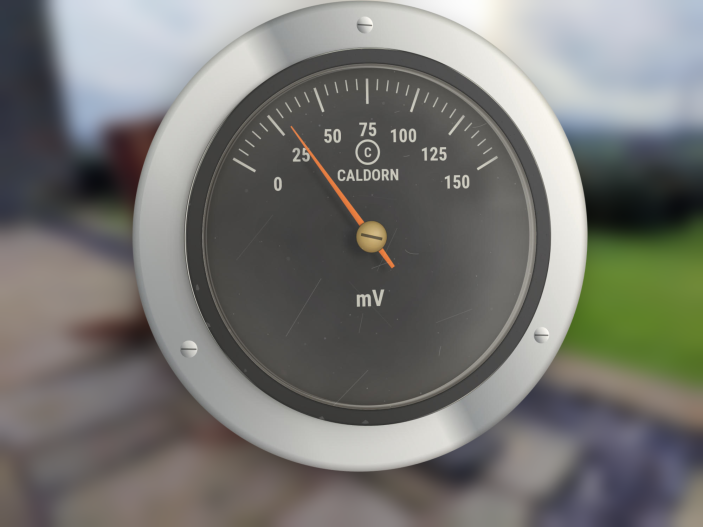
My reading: 30 mV
